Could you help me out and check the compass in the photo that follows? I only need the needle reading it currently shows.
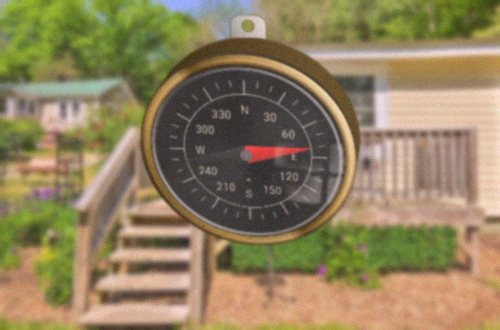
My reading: 80 °
